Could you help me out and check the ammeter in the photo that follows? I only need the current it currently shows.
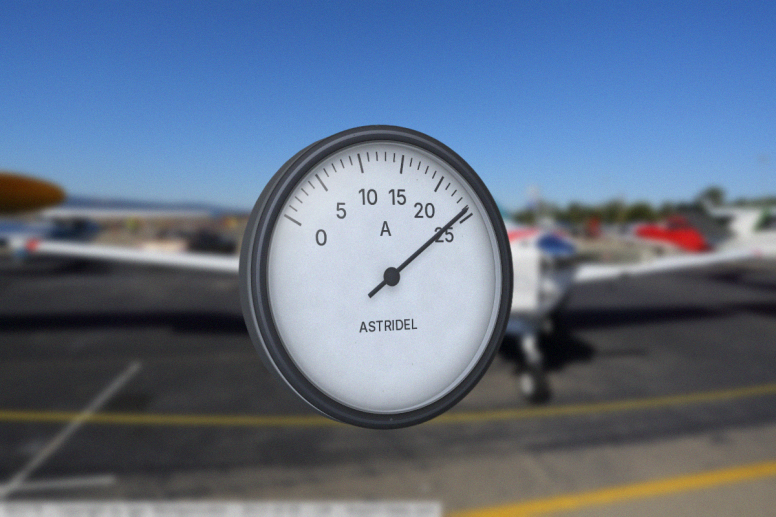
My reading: 24 A
